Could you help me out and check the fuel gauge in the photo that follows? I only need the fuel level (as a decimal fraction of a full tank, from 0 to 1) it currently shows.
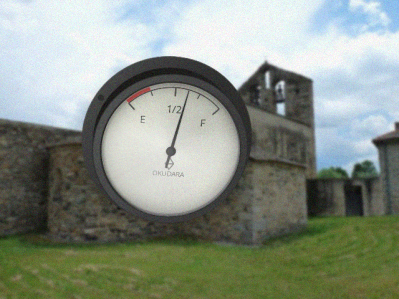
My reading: 0.625
